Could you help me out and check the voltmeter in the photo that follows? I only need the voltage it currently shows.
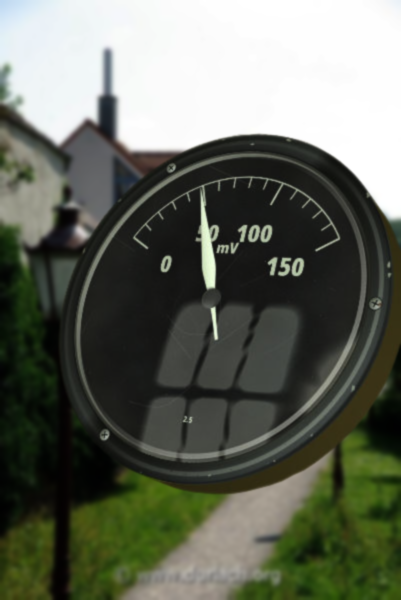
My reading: 50 mV
